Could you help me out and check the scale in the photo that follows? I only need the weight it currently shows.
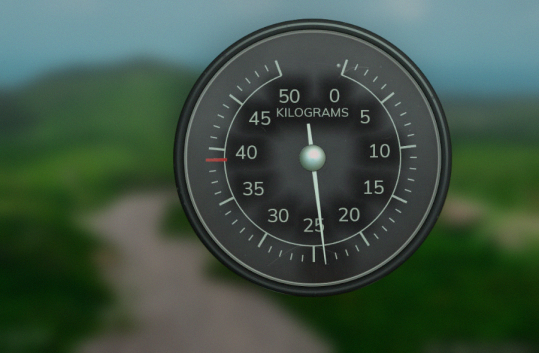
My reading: 24 kg
